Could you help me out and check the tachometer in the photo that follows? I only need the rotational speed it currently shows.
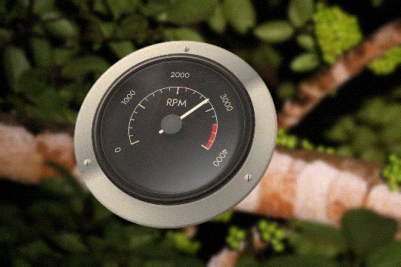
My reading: 2800 rpm
